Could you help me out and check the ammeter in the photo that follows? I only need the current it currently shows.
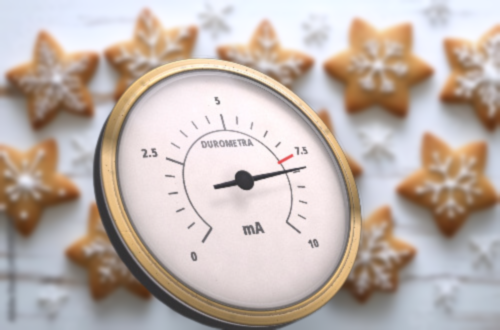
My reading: 8 mA
